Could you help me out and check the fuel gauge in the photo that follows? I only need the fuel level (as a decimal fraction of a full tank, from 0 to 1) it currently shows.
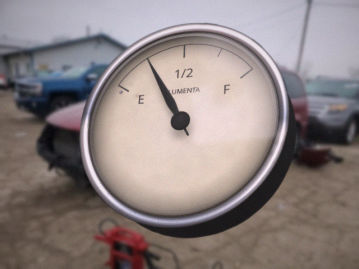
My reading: 0.25
